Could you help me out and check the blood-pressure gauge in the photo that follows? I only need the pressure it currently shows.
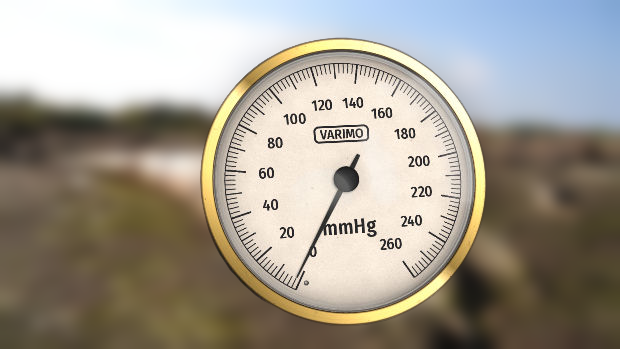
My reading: 2 mmHg
